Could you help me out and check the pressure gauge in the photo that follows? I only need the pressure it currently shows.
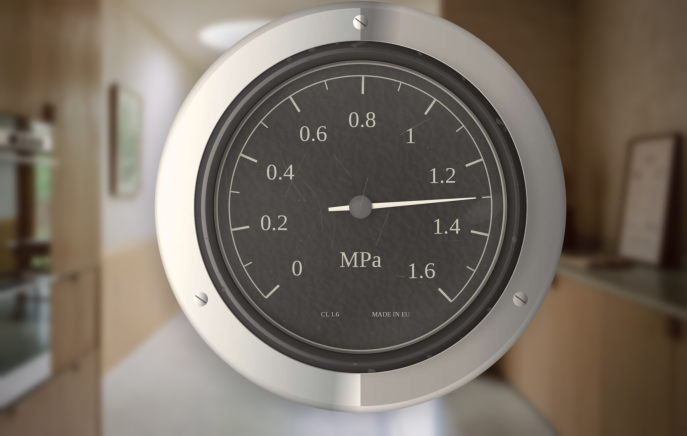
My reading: 1.3 MPa
